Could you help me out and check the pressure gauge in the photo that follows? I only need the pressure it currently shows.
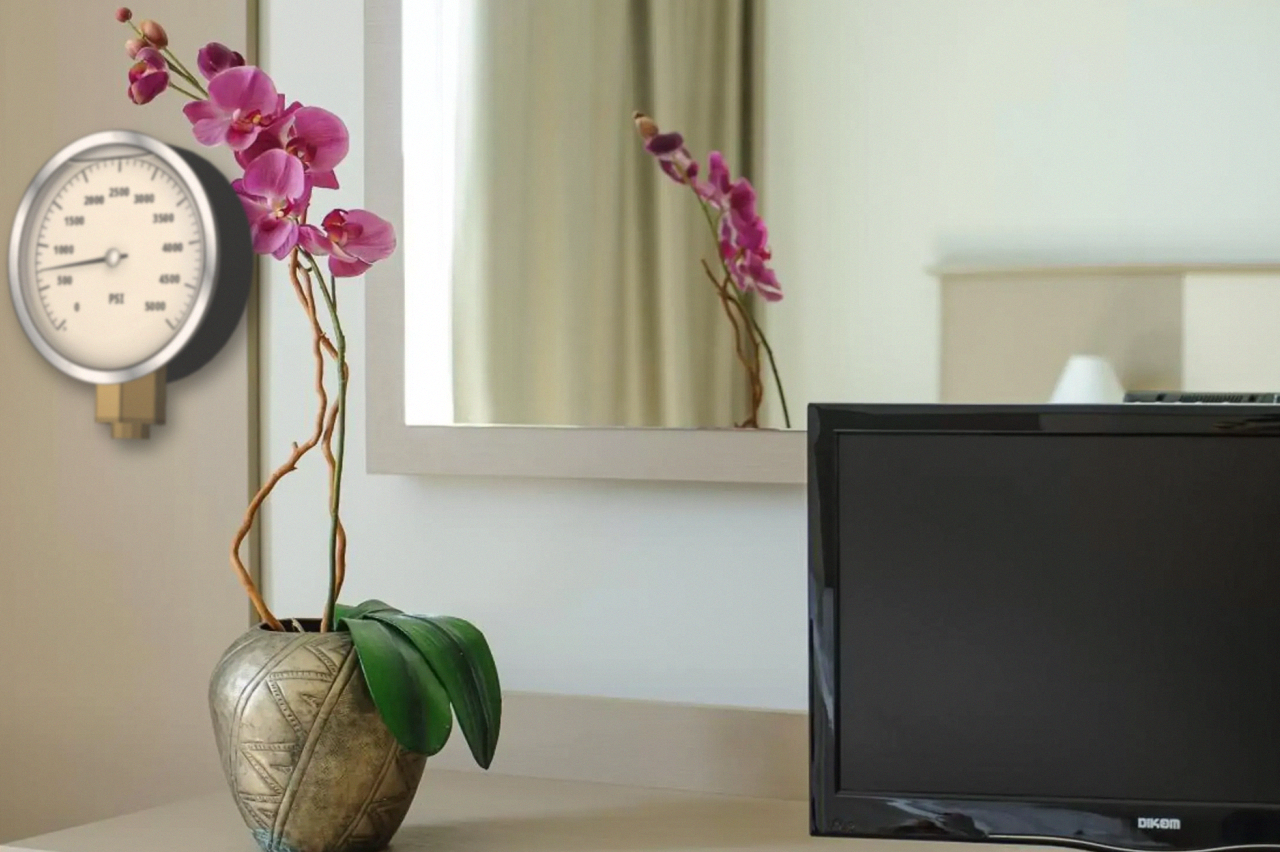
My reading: 700 psi
